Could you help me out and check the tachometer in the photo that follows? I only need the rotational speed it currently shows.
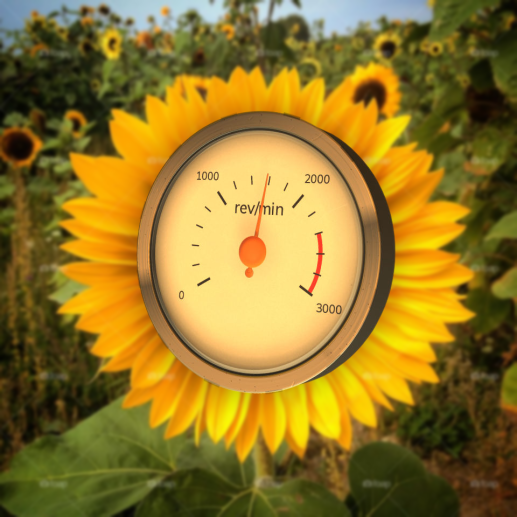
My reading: 1600 rpm
